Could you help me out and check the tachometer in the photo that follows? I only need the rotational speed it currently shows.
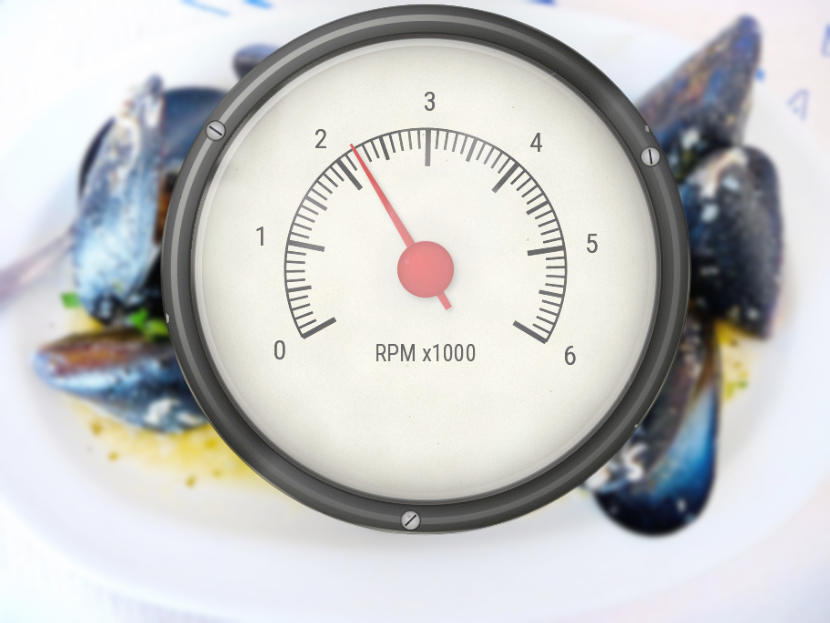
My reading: 2200 rpm
